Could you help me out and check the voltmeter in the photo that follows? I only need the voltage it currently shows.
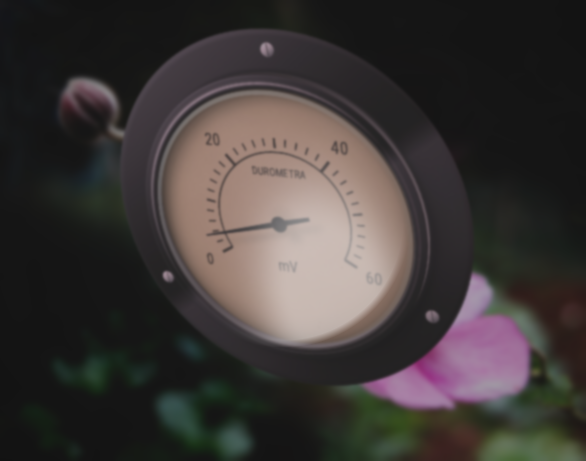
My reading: 4 mV
